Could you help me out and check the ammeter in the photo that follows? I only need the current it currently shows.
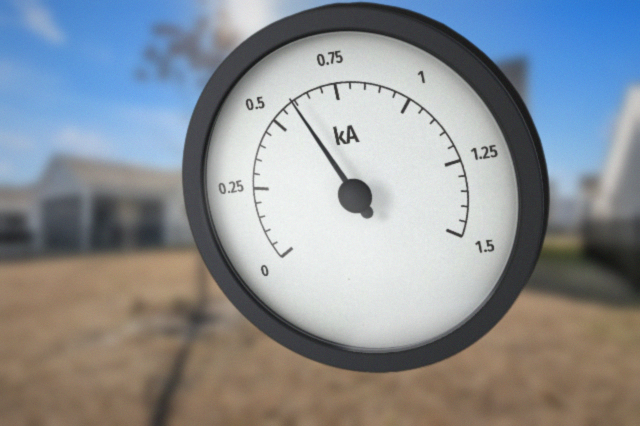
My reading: 0.6 kA
